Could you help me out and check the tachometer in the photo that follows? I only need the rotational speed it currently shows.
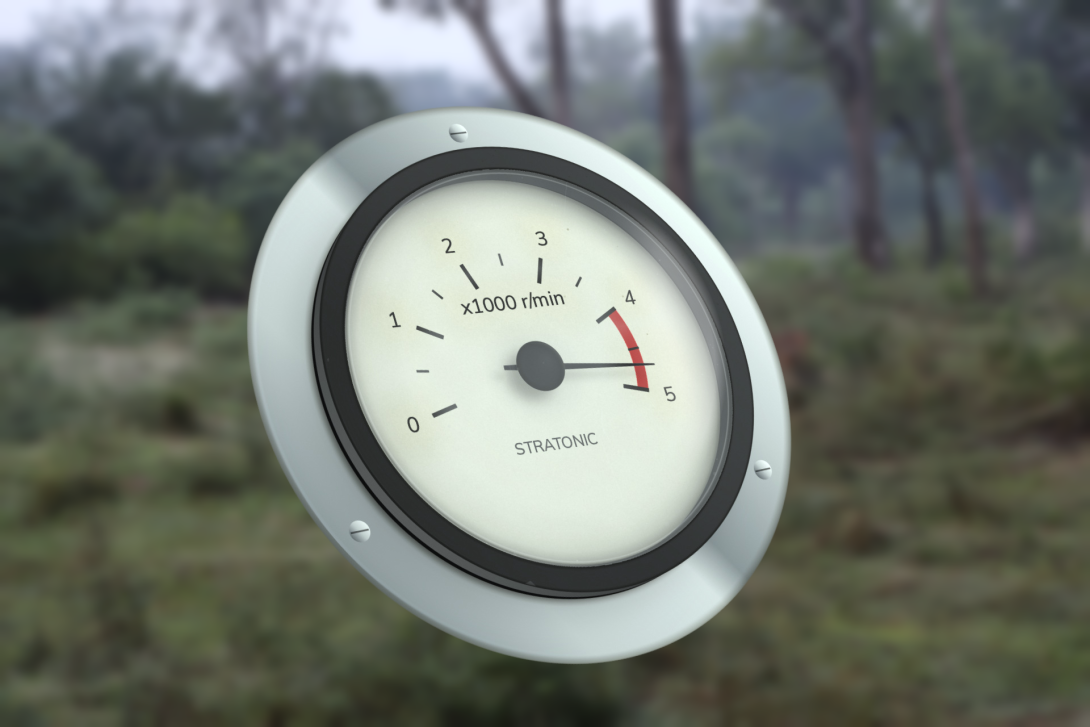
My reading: 4750 rpm
